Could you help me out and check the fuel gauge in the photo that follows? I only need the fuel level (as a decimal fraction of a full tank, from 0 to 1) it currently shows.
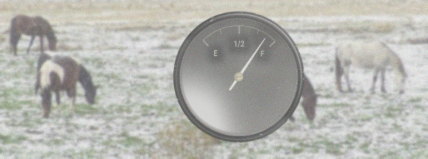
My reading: 0.875
